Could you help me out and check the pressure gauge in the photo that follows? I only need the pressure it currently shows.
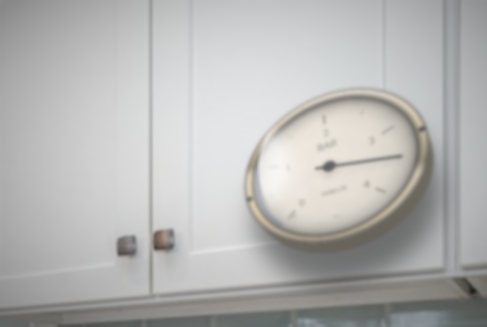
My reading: 3.5 bar
